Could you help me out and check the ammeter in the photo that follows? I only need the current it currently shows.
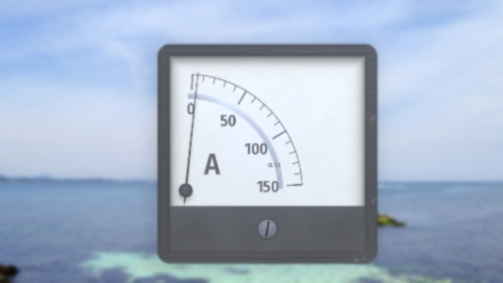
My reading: 5 A
